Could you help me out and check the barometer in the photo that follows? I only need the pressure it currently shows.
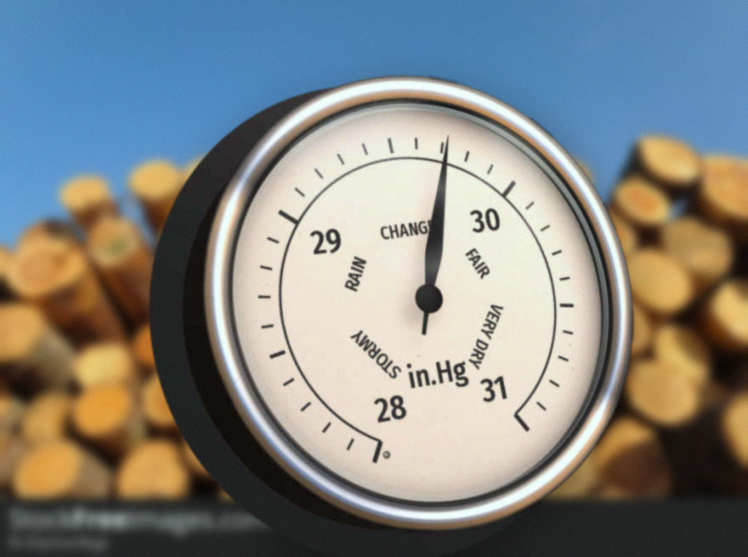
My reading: 29.7 inHg
